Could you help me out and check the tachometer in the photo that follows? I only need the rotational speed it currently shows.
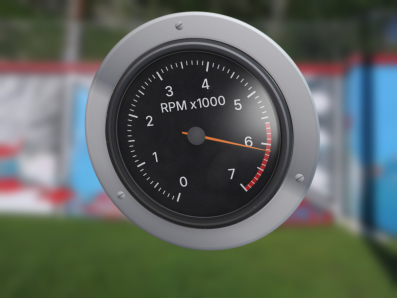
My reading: 6100 rpm
